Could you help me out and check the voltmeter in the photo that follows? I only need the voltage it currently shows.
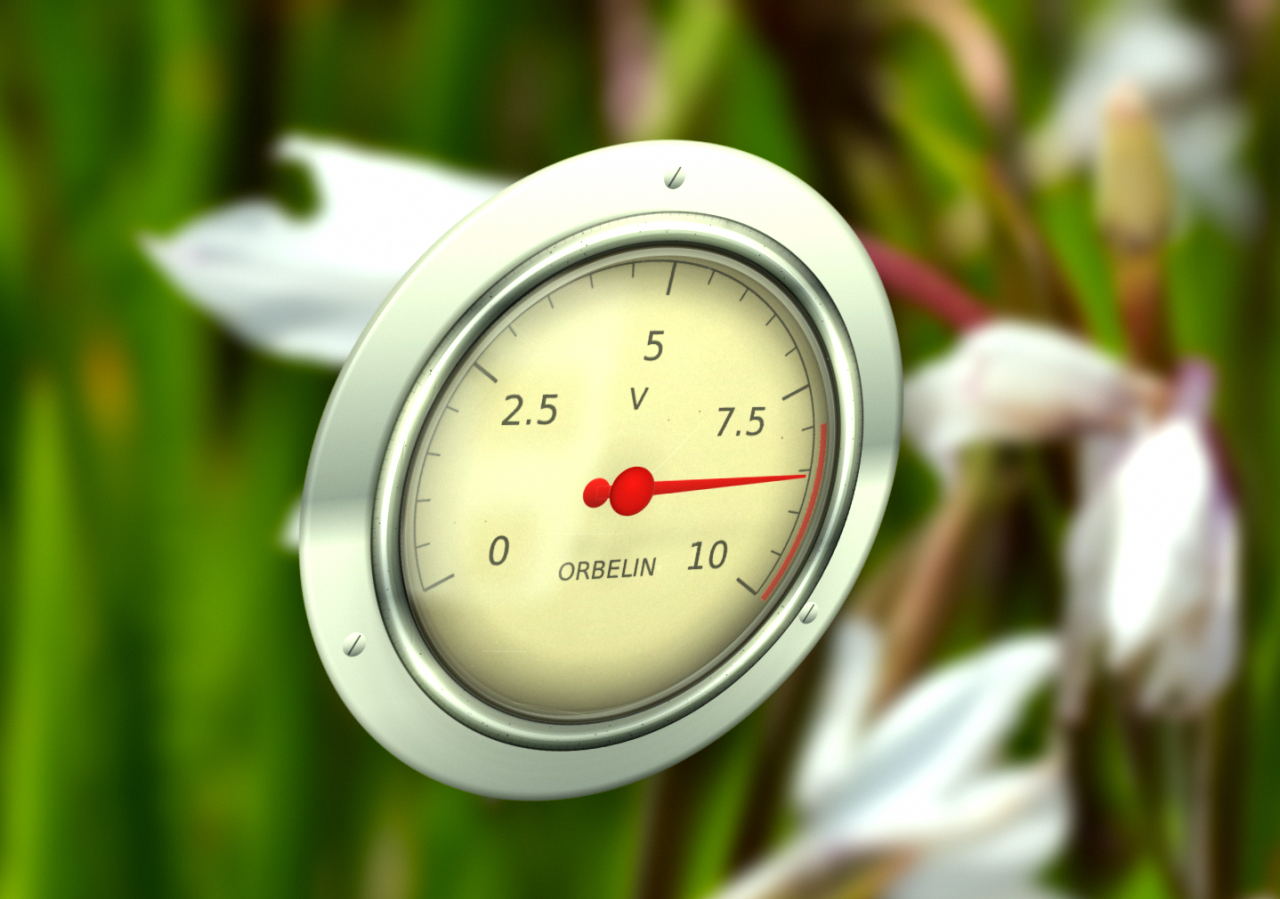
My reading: 8.5 V
